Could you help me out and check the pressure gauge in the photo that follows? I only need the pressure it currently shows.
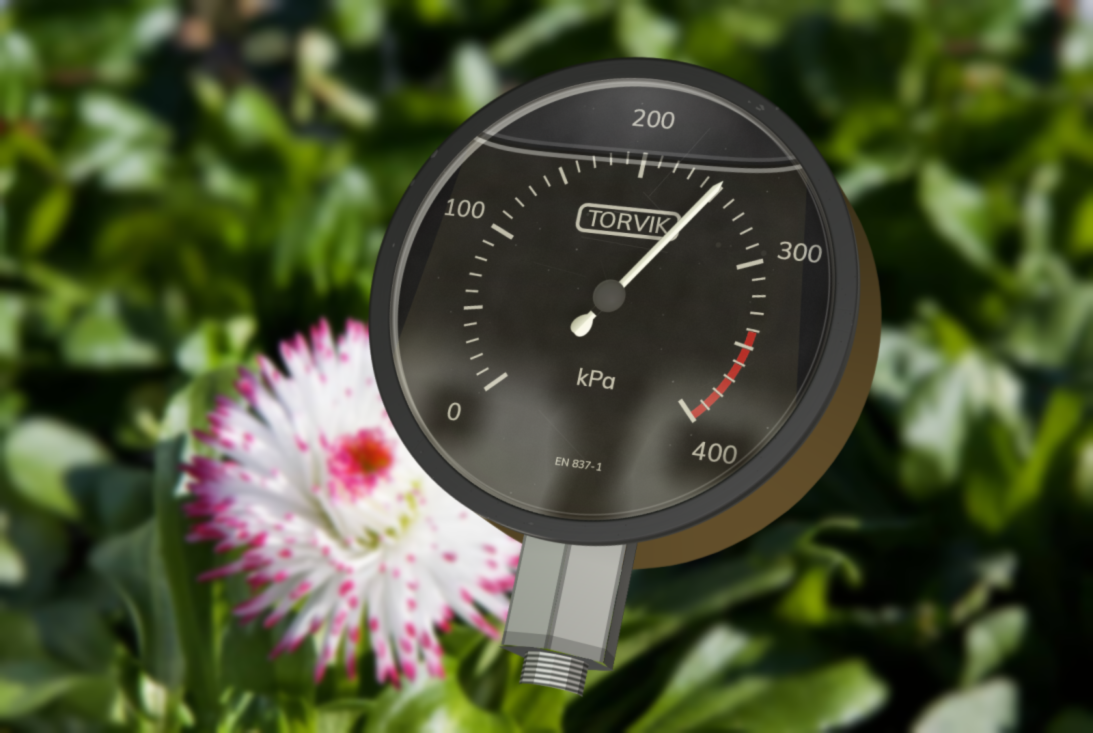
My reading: 250 kPa
